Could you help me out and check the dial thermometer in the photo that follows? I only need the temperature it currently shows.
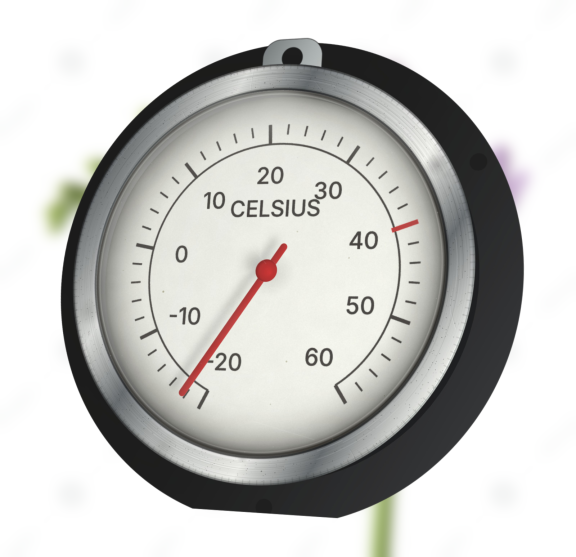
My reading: -18 °C
